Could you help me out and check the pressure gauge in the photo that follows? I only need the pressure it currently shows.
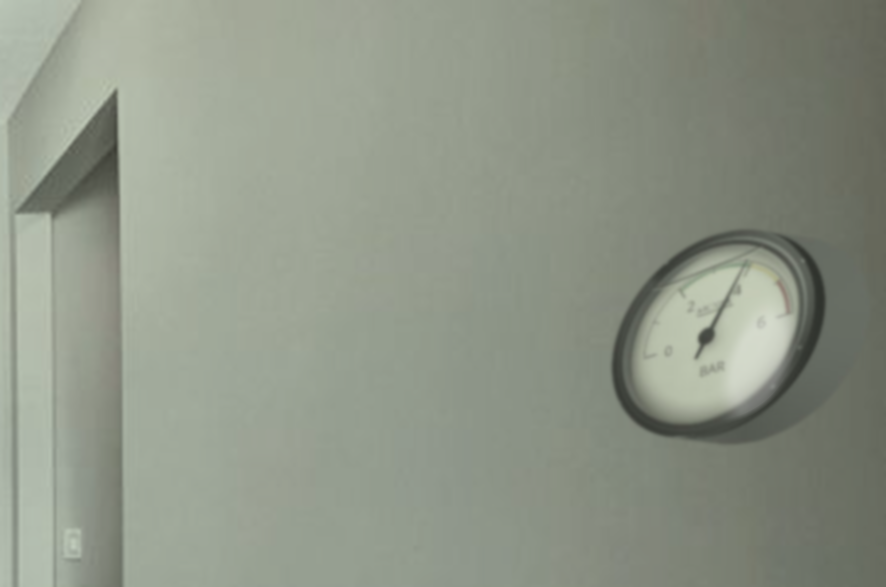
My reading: 4 bar
